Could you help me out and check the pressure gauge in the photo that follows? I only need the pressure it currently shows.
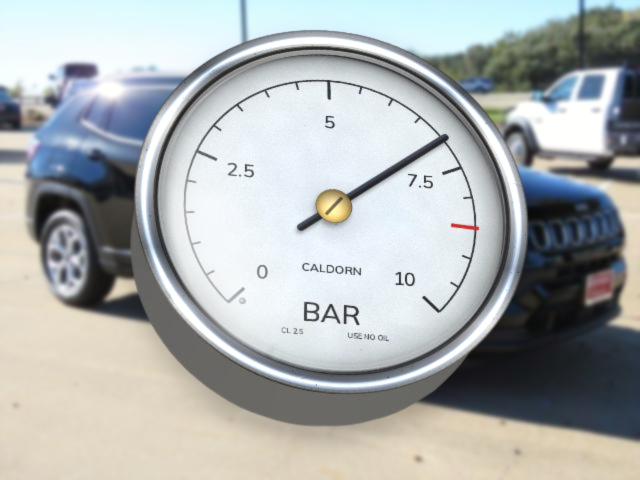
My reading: 7 bar
